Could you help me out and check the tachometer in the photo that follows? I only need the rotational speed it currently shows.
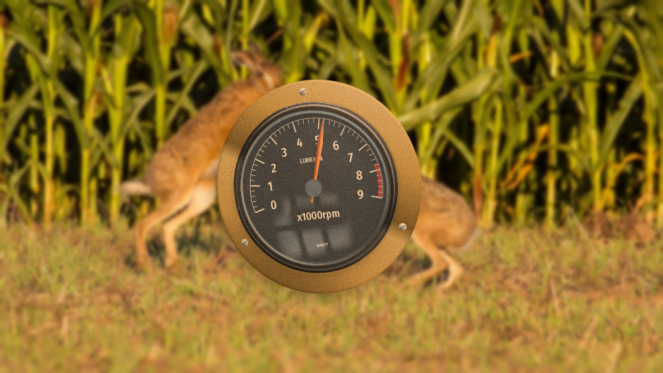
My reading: 5200 rpm
